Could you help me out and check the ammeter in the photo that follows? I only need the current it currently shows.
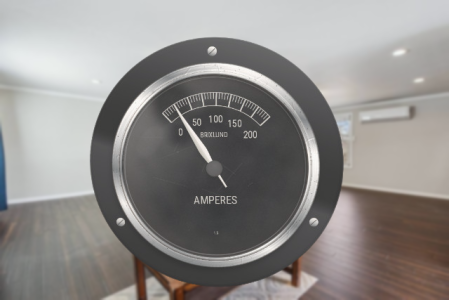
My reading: 25 A
